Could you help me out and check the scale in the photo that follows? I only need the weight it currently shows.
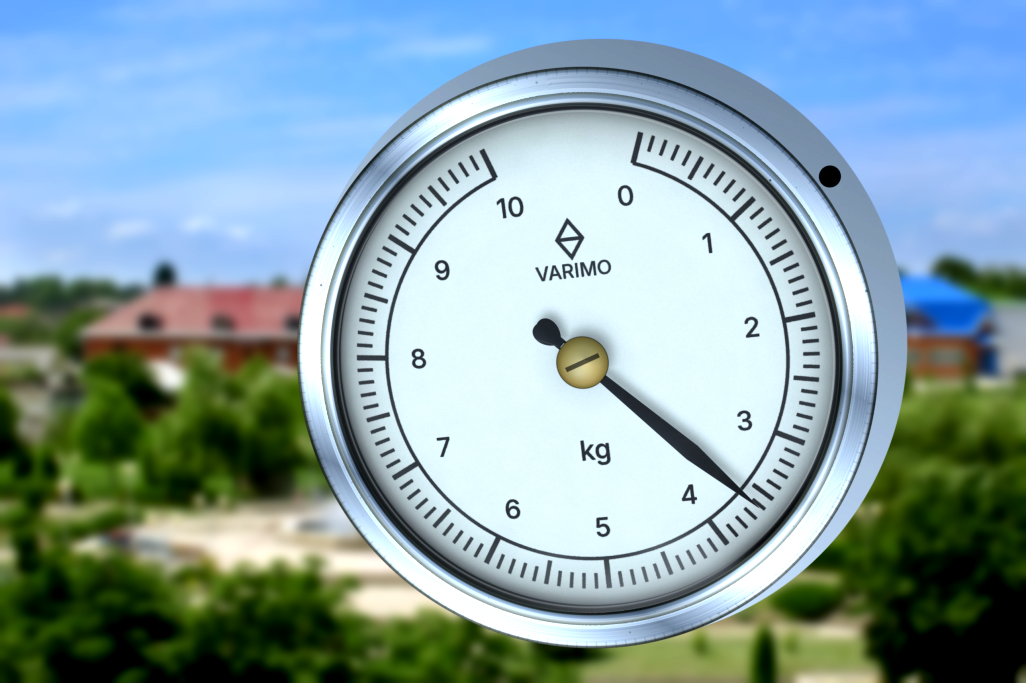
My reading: 3.6 kg
